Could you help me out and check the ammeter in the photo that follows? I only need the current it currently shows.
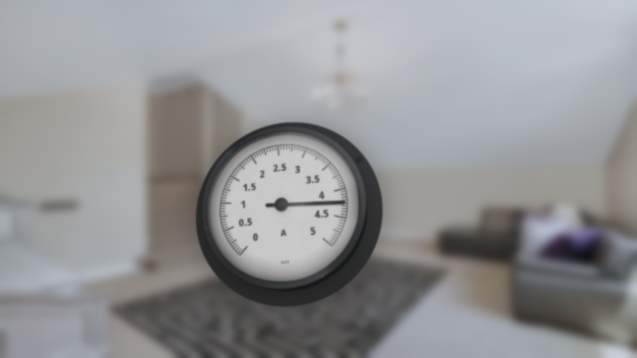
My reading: 4.25 A
